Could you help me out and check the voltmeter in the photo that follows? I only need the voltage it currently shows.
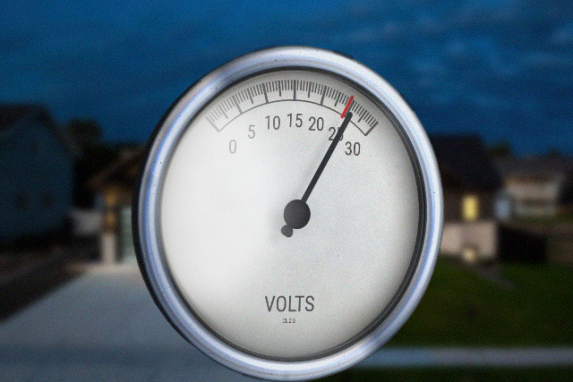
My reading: 25 V
